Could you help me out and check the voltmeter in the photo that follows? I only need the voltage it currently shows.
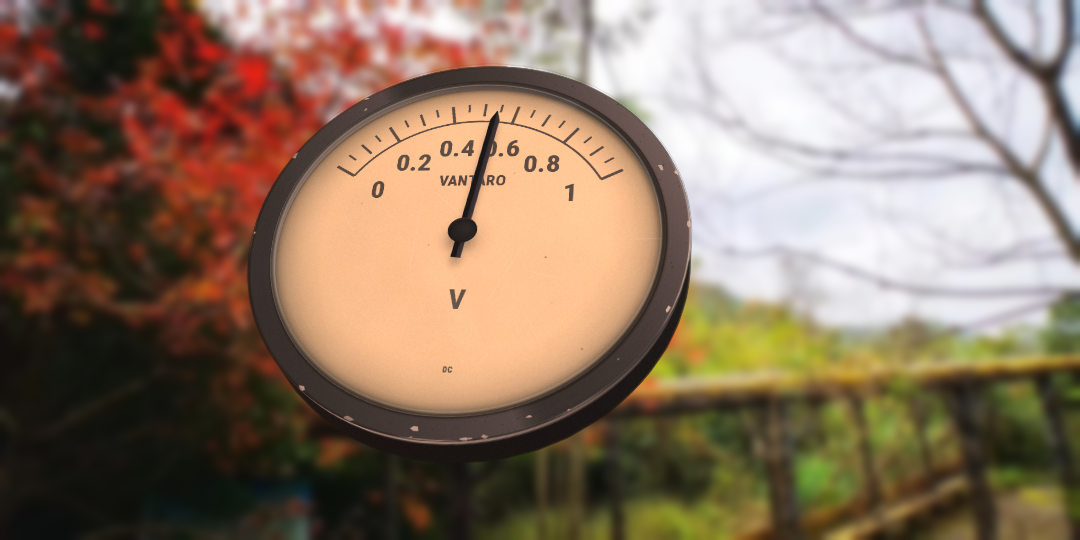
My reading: 0.55 V
